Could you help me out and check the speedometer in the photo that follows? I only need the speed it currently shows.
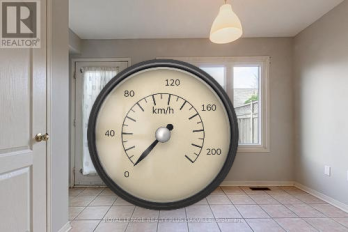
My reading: 0 km/h
